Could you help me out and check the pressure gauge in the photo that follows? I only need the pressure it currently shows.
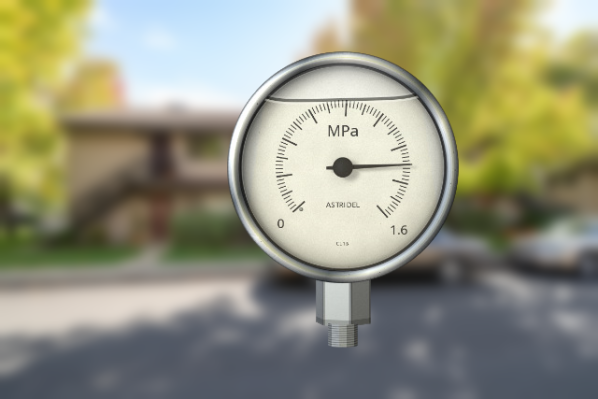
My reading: 1.3 MPa
